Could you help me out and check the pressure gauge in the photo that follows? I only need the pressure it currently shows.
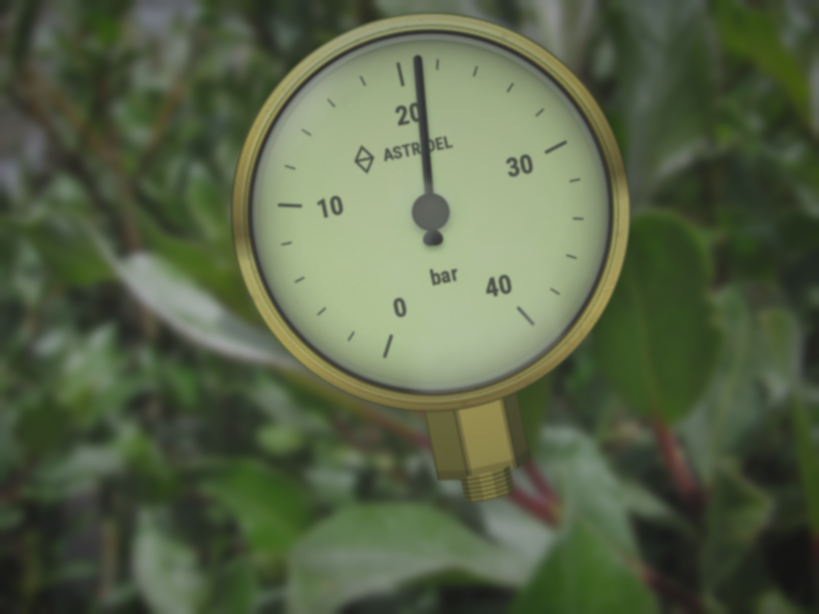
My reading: 21 bar
